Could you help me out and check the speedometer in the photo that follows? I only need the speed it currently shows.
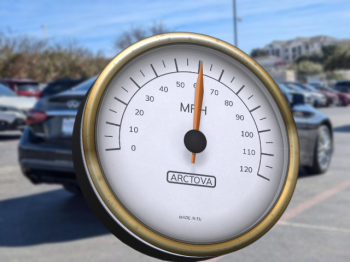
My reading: 60 mph
